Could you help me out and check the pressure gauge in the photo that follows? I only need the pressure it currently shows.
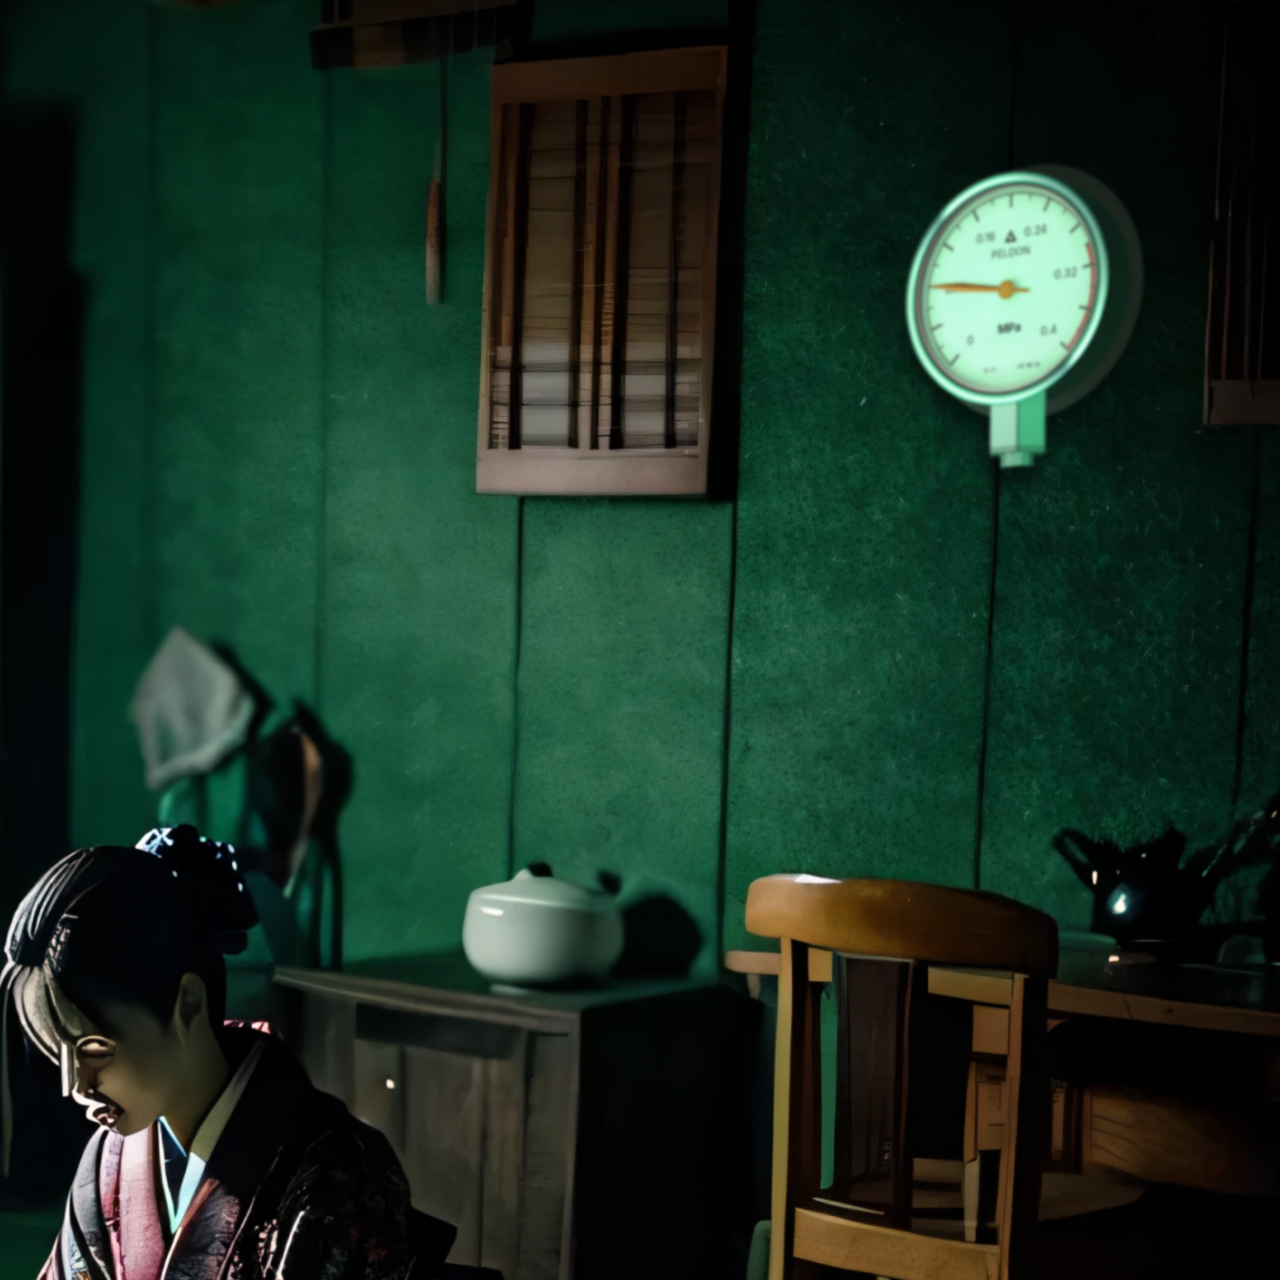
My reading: 0.08 MPa
